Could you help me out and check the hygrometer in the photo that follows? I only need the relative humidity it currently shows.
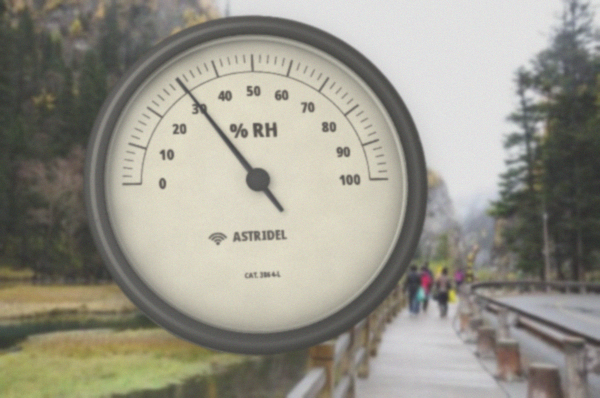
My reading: 30 %
